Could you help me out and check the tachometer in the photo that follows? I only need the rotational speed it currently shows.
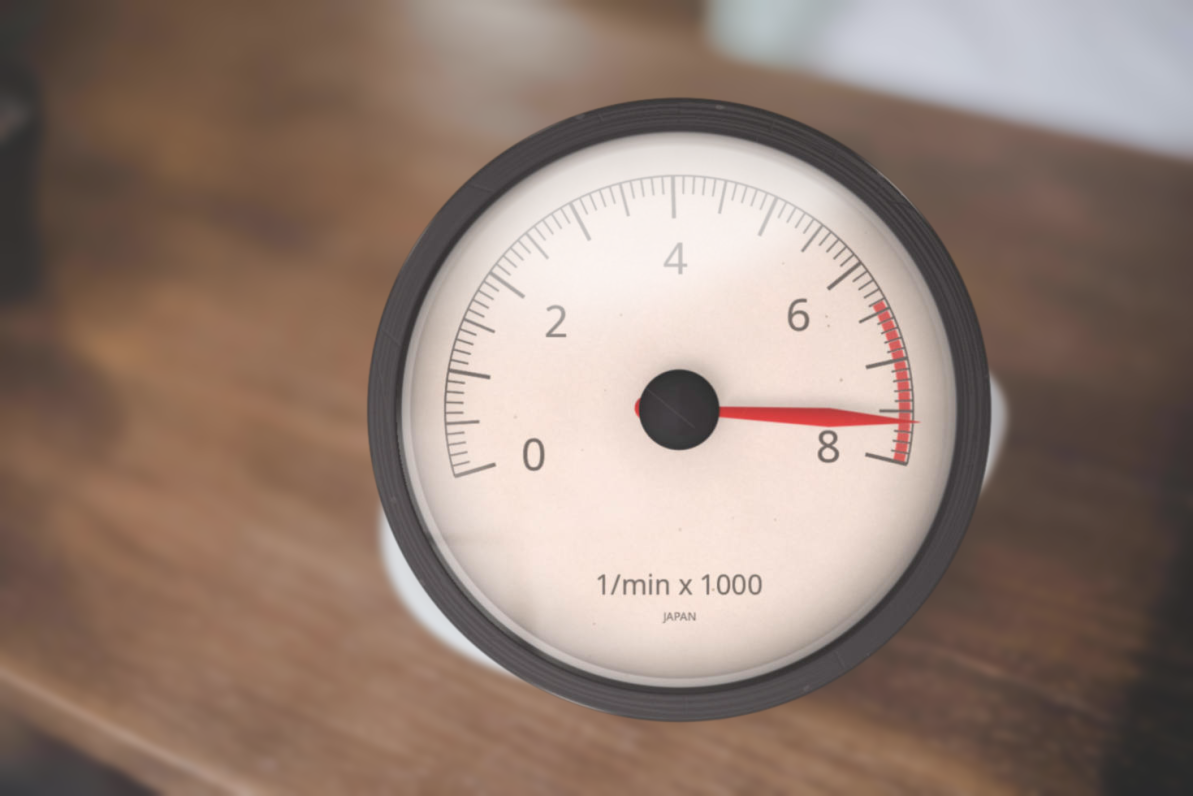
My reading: 7600 rpm
